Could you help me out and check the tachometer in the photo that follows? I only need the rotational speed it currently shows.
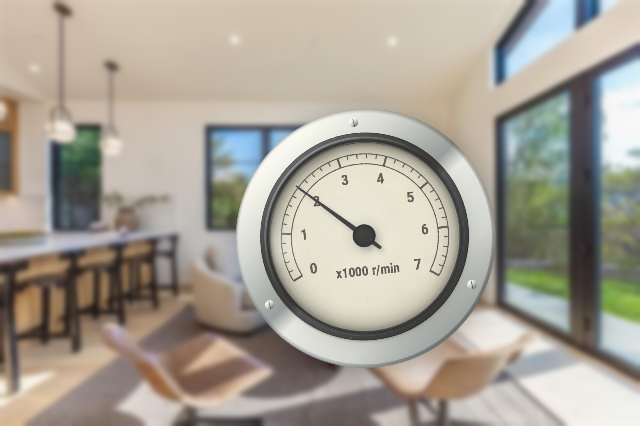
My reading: 2000 rpm
